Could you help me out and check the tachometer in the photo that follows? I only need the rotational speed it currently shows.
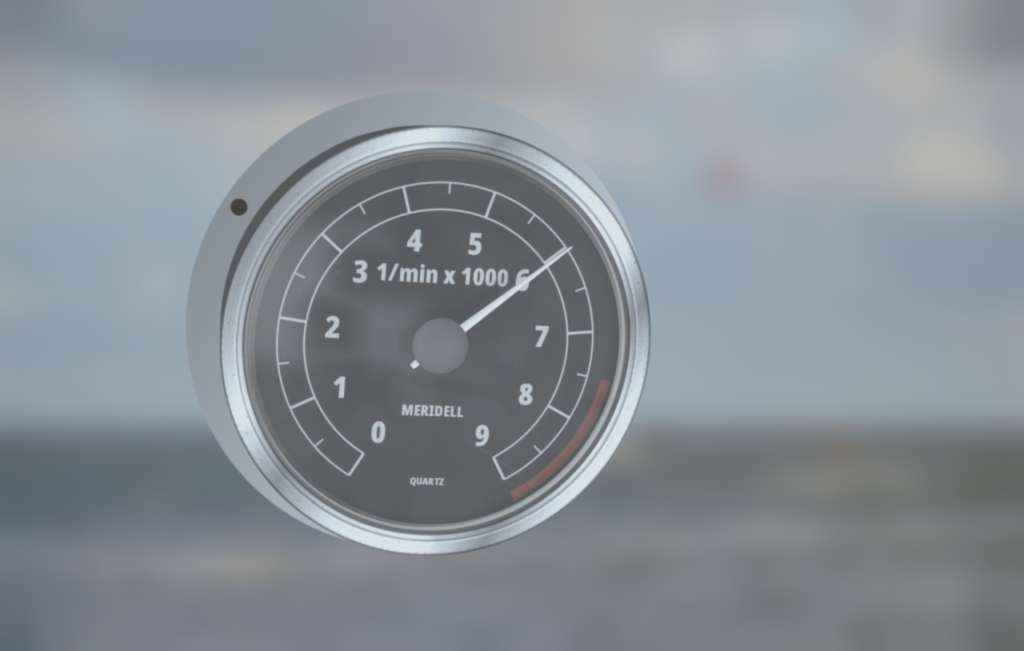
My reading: 6000 rpm
